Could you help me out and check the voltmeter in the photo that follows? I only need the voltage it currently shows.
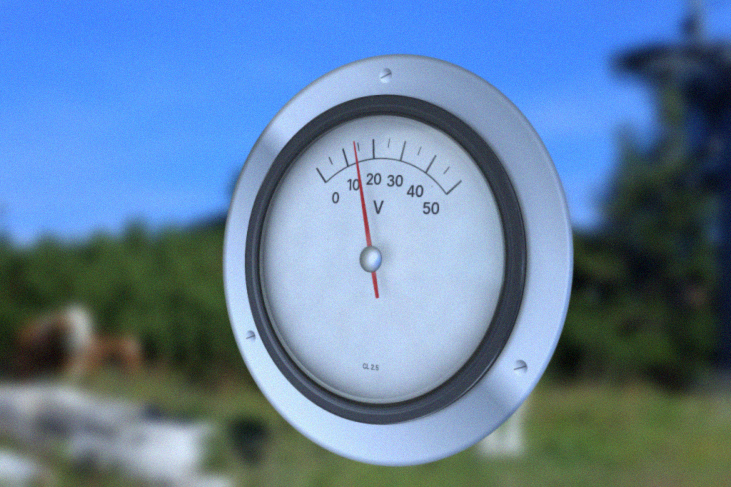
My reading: 15 V
